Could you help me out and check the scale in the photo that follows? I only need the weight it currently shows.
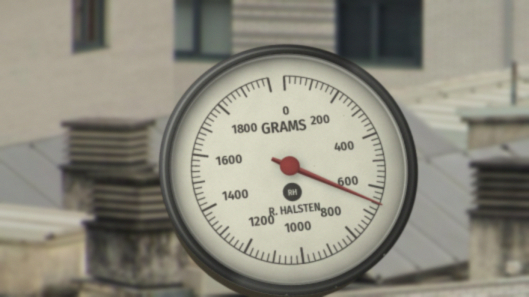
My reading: 660 g
